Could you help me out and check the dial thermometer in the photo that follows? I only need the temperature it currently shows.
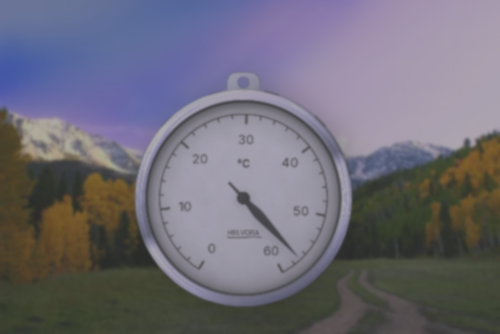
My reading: 57 °C
